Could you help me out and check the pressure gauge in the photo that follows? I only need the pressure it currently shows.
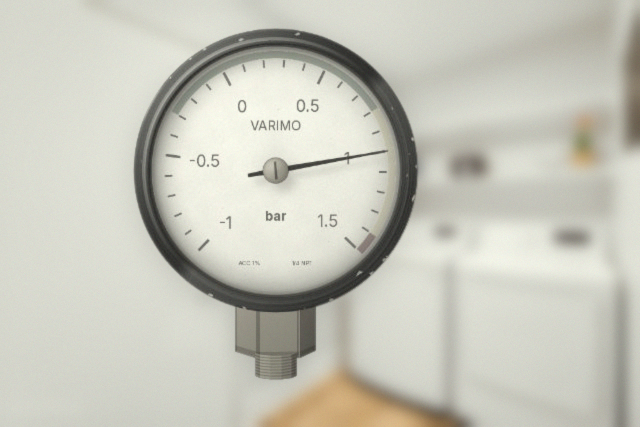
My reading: 1 bar
